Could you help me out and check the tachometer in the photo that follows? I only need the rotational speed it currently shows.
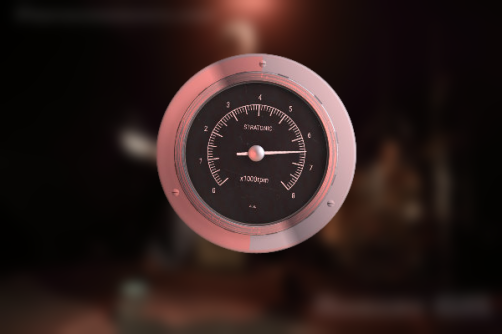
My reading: 6500 rpm
